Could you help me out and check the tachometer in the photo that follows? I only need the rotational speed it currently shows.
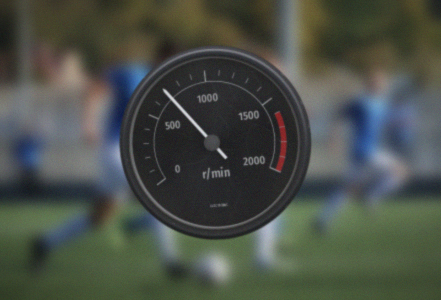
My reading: 700 rpm
